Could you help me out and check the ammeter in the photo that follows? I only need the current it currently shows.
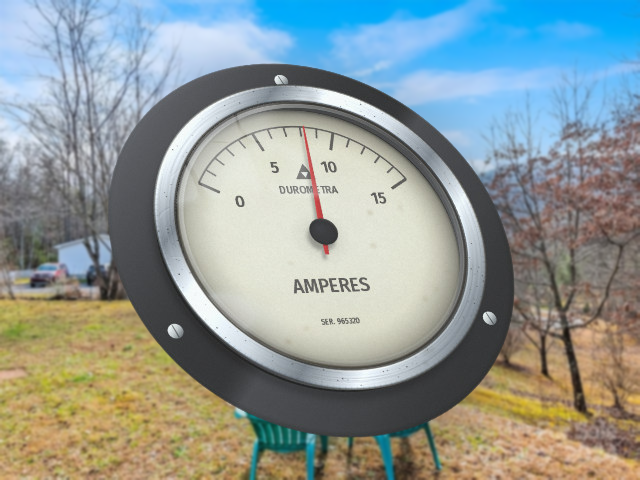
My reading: 8 A
